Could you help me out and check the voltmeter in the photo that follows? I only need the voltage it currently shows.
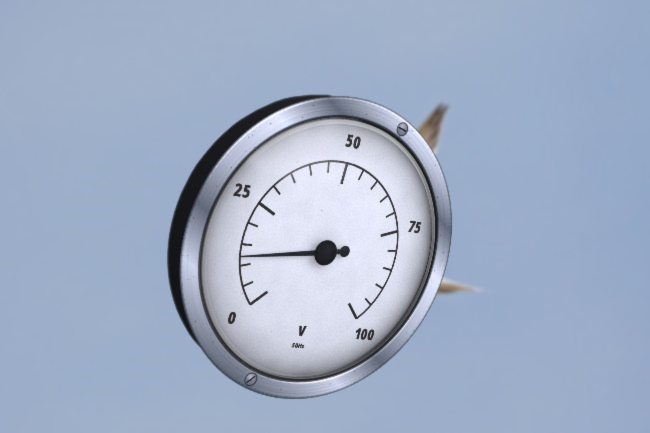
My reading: 12.5 V
